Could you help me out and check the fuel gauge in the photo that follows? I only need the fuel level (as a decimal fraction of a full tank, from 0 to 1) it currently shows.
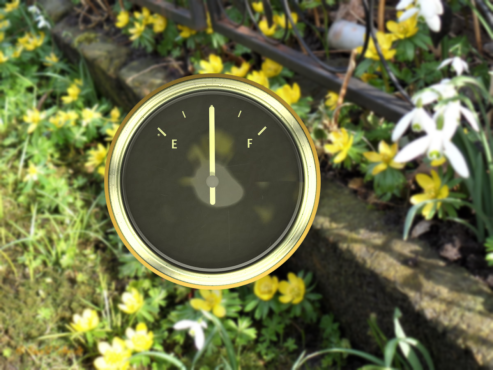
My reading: 0.5
